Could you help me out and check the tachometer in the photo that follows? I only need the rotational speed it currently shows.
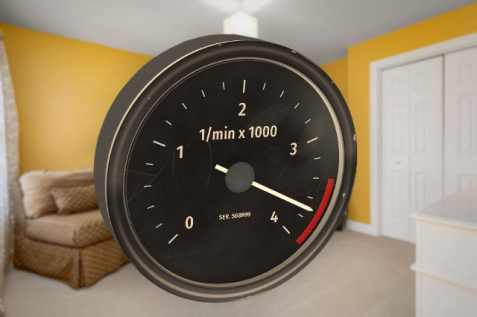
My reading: 3700 rpm
